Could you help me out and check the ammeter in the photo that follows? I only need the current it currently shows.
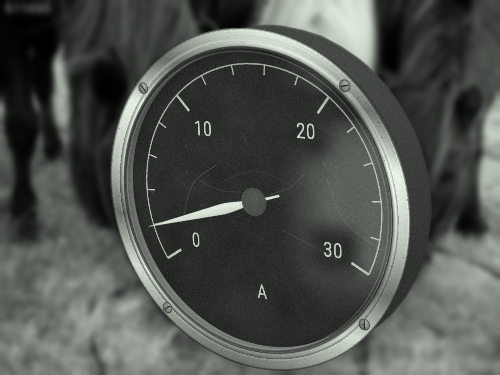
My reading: 2 A
